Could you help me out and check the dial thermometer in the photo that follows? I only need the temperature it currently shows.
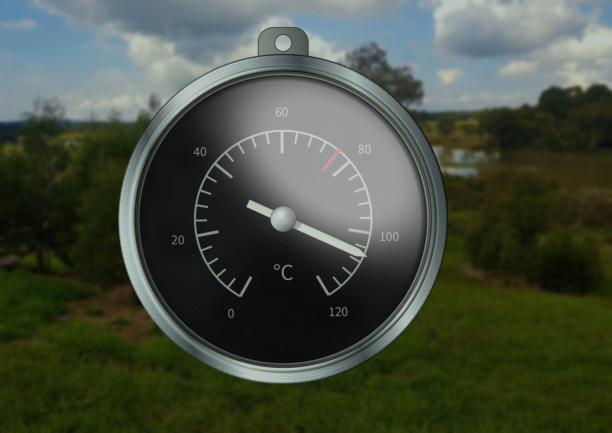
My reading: 106 °C
